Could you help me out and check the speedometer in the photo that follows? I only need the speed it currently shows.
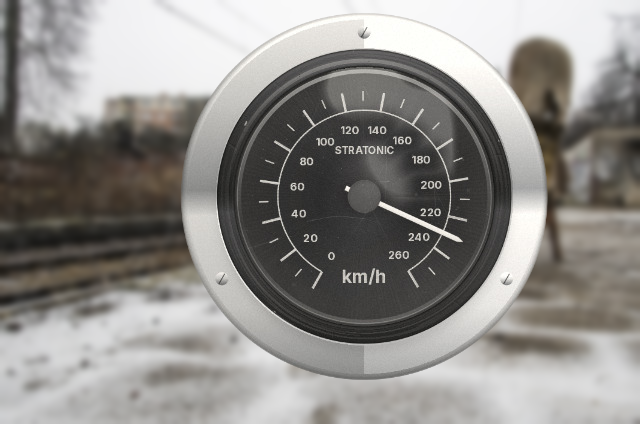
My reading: 230 km/h
